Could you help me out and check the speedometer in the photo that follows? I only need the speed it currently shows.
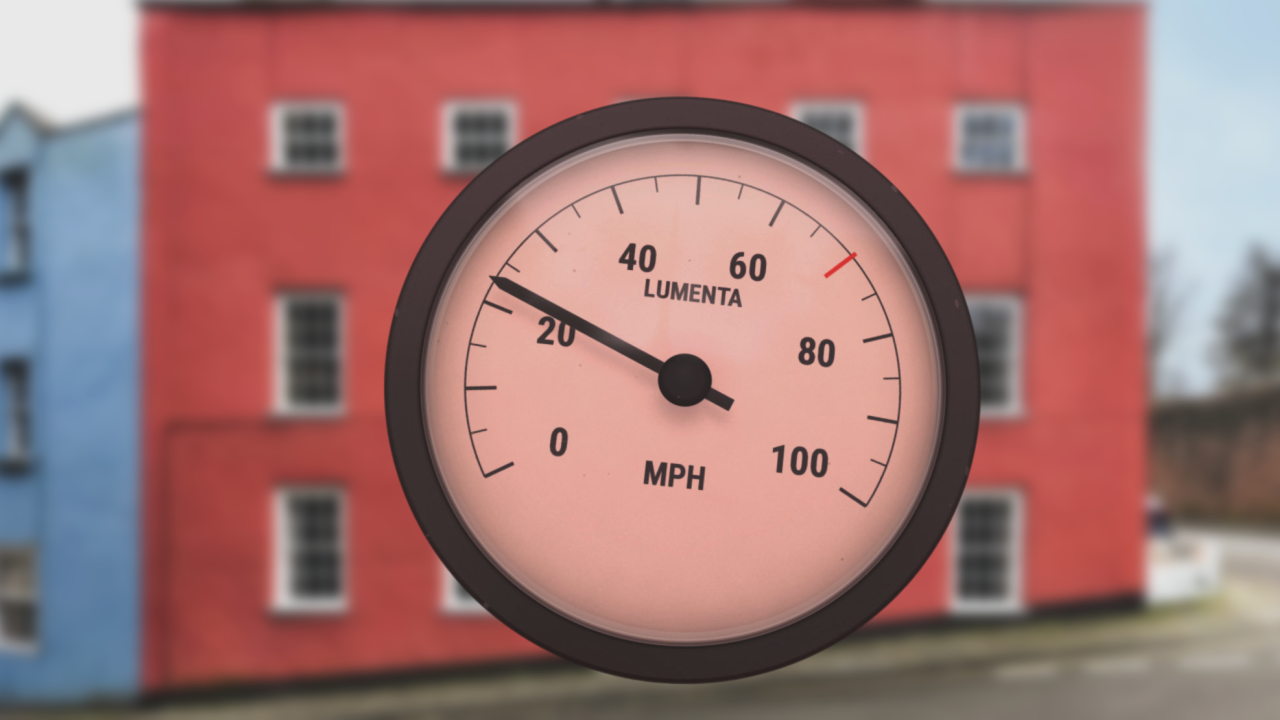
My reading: 22.5 mph
